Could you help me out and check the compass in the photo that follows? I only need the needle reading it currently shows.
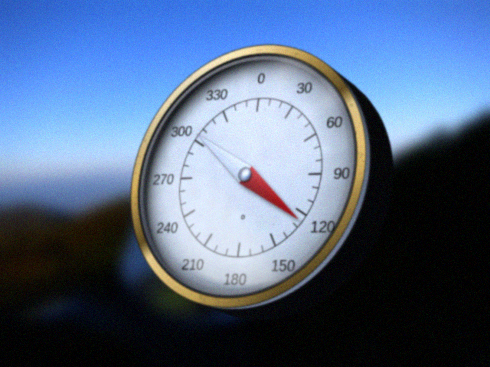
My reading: 125 °
